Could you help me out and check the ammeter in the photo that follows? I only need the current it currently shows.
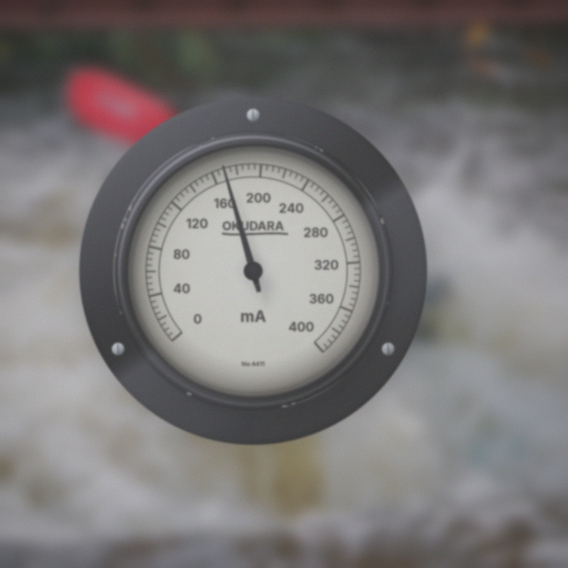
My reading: 170 mA
